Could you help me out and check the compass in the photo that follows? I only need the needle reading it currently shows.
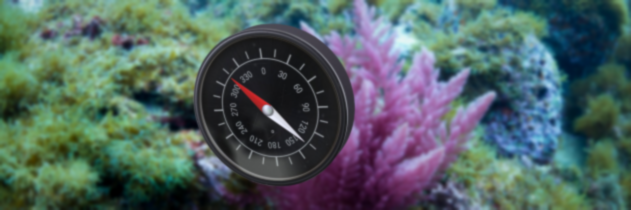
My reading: 315 °
